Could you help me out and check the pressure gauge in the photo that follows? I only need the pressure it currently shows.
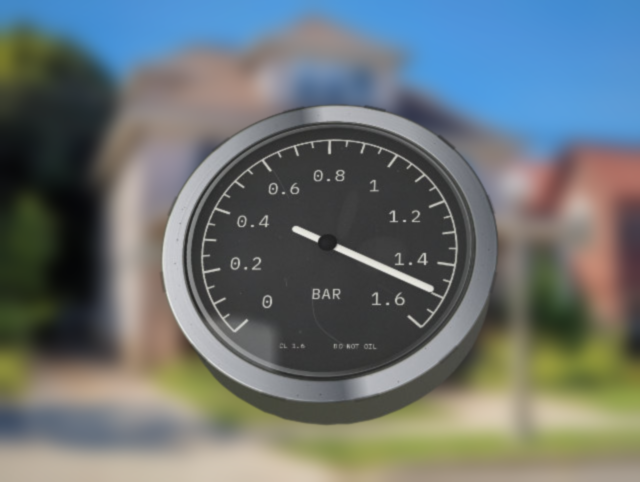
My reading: 1.5 bar
